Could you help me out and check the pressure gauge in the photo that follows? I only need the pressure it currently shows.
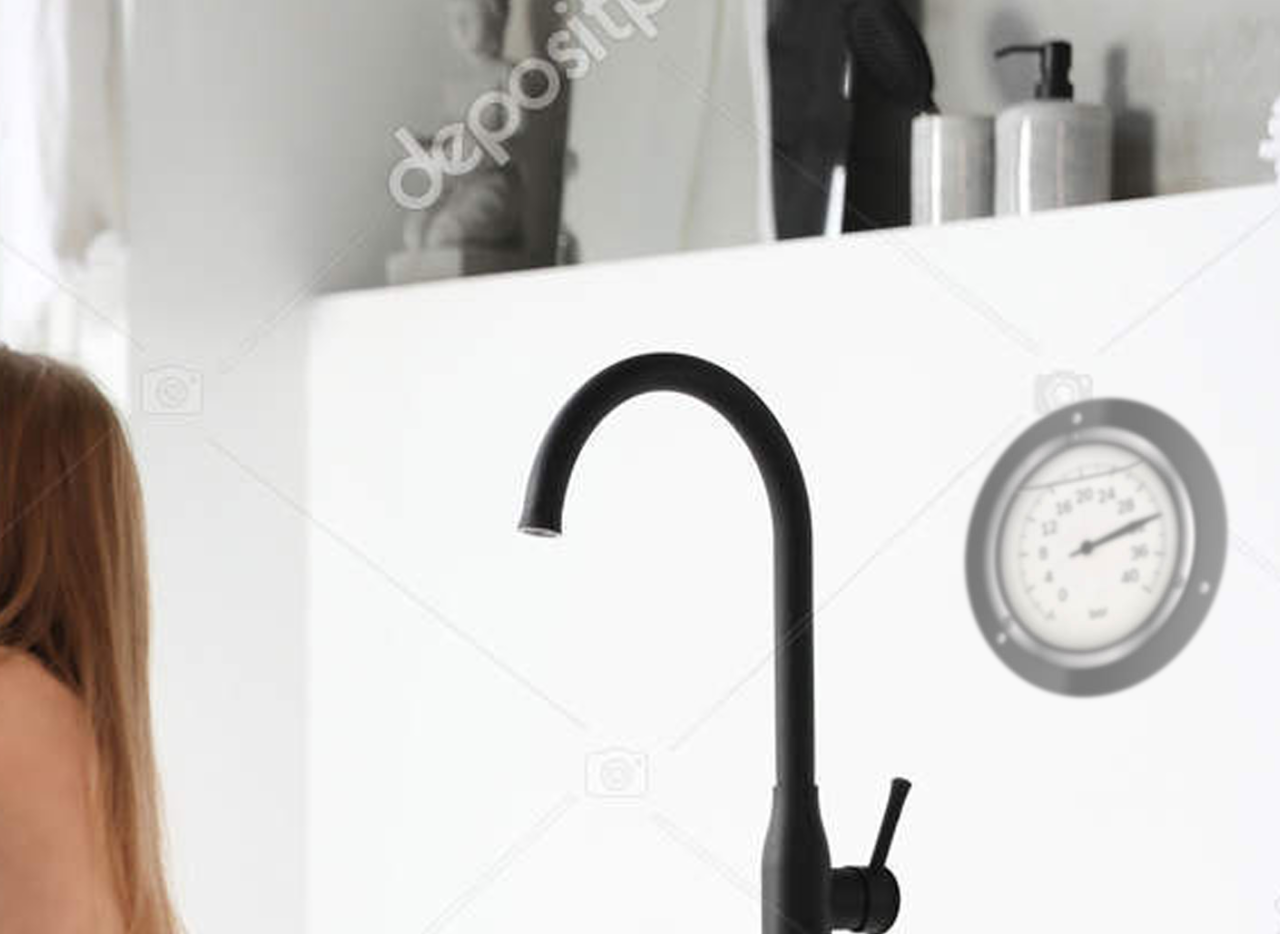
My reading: 32 bar
